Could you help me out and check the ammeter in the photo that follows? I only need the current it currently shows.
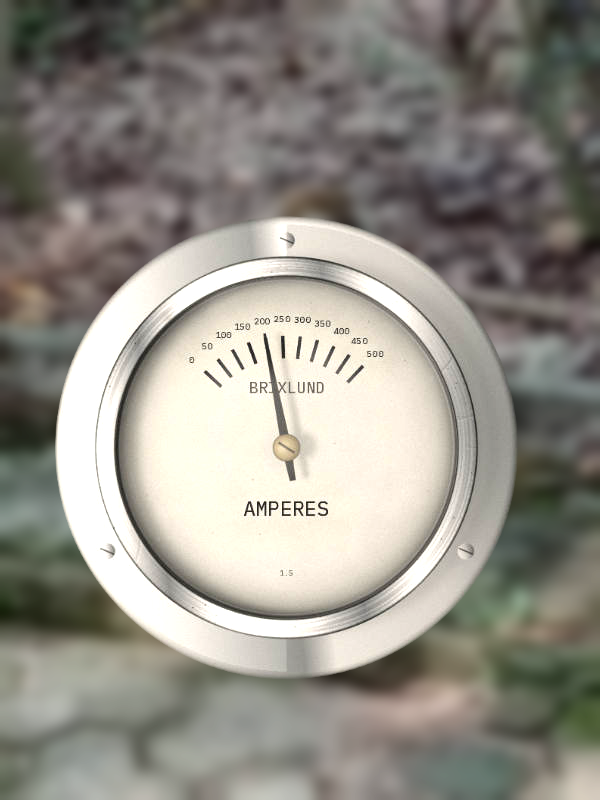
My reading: 200 A
